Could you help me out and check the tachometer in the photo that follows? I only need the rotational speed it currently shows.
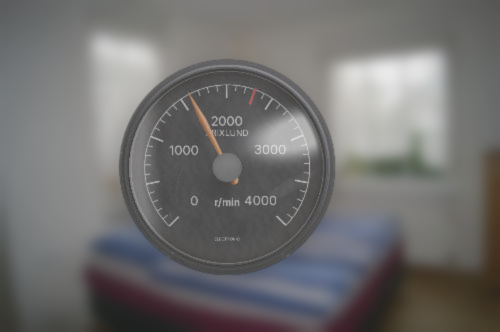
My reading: 1600 rpm
